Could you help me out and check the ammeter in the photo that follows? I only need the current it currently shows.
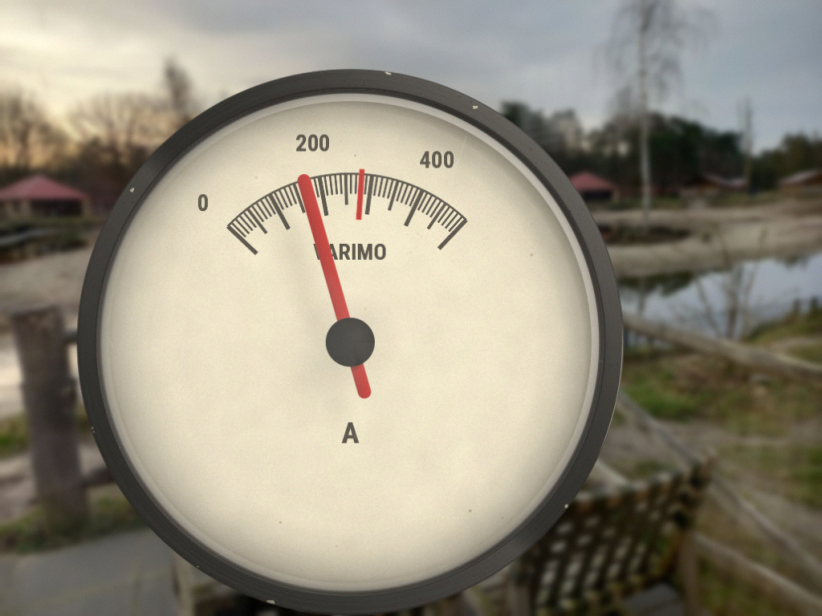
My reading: 170 A
